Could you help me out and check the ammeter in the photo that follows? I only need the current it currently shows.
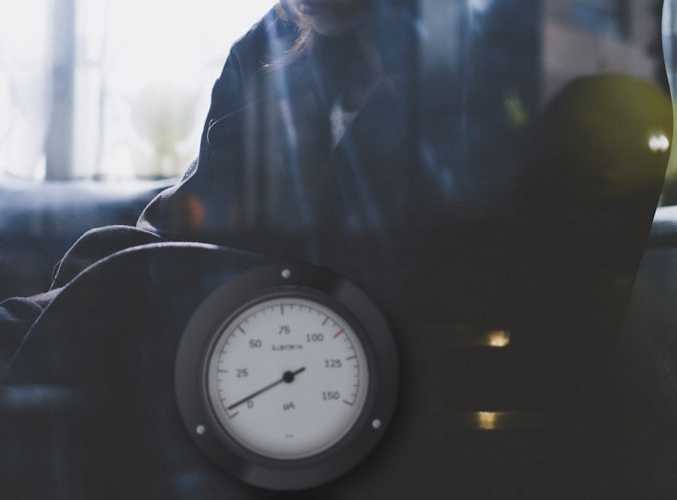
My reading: 5 µA
